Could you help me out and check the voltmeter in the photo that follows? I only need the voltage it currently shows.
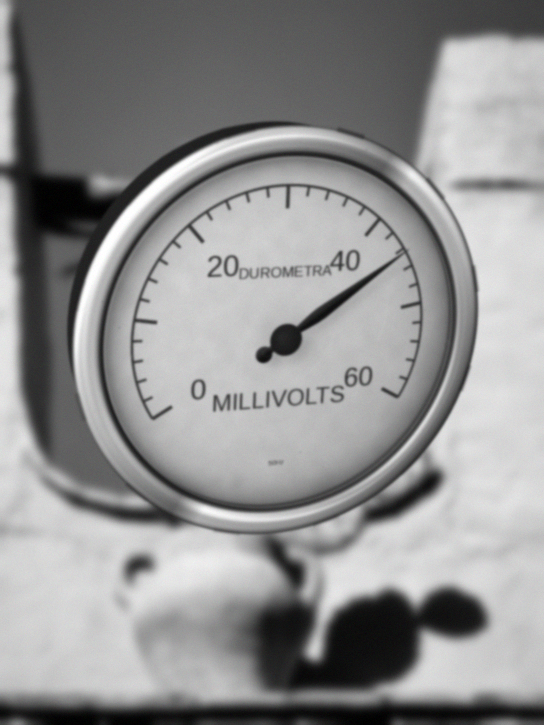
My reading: 44 mV
